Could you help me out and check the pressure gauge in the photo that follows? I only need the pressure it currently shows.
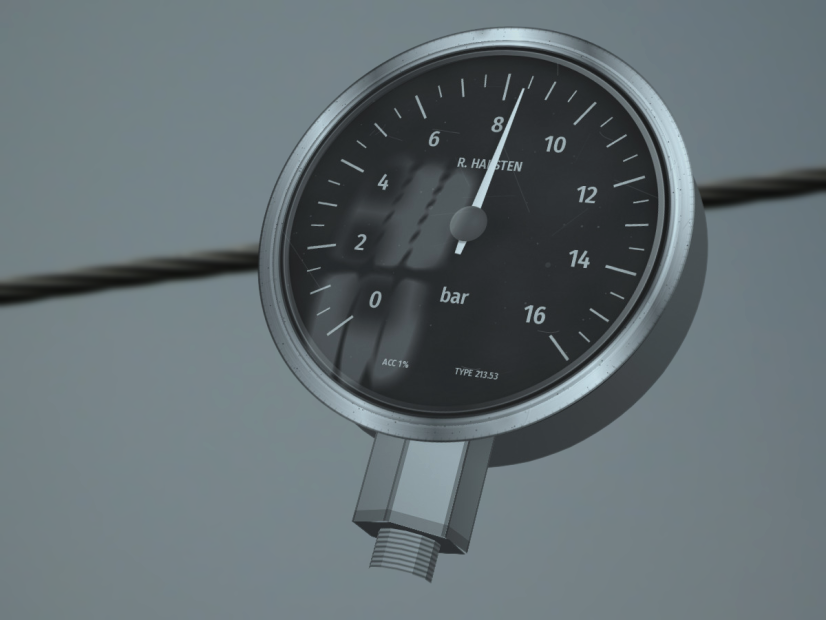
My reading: 8.5 bar
